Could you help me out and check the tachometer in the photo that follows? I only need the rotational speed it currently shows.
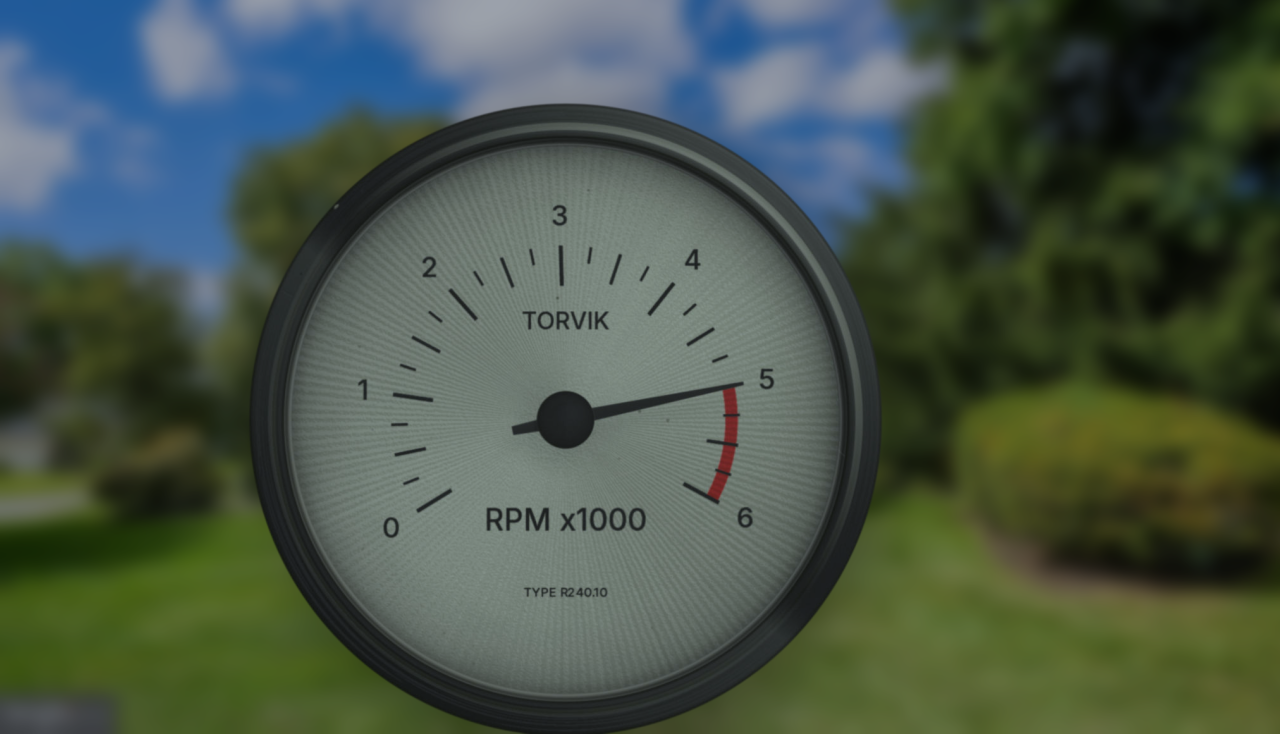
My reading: 5000 rpm
